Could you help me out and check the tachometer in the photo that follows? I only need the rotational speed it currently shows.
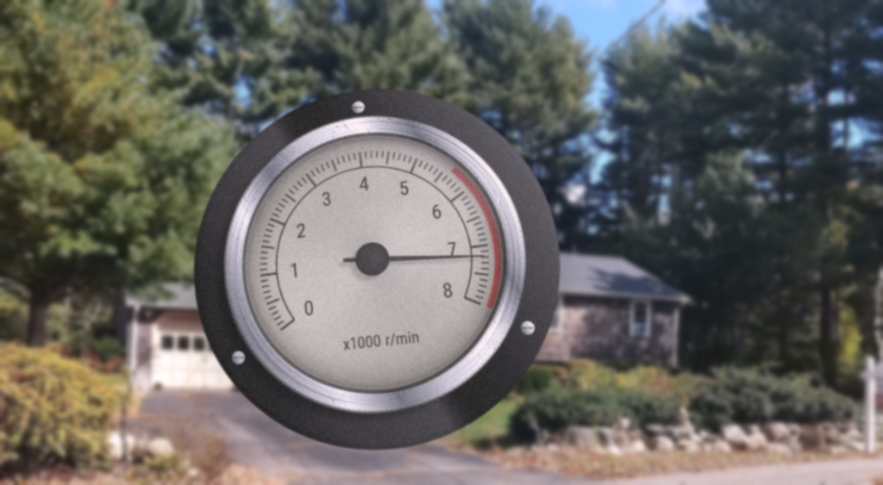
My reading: 7200 rpm
